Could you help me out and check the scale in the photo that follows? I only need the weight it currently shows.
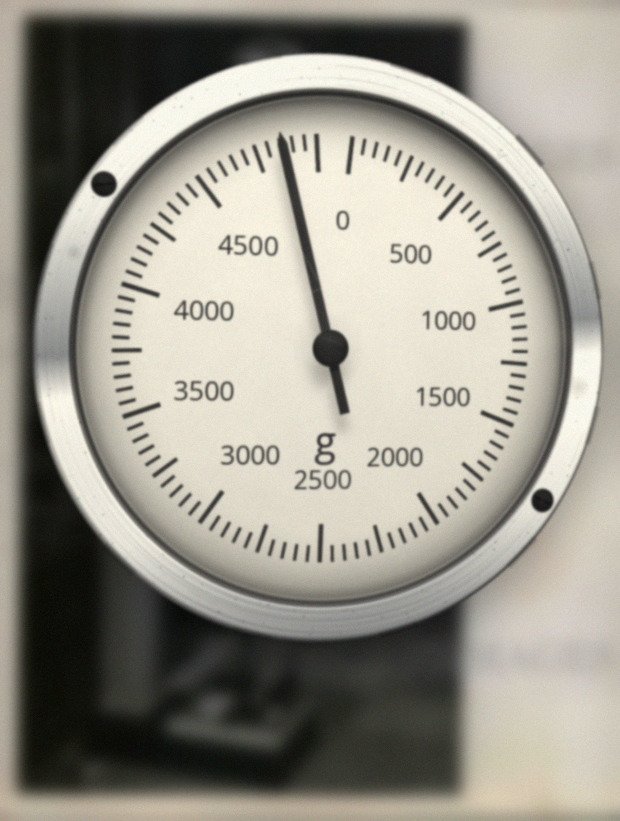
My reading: 4850 g
